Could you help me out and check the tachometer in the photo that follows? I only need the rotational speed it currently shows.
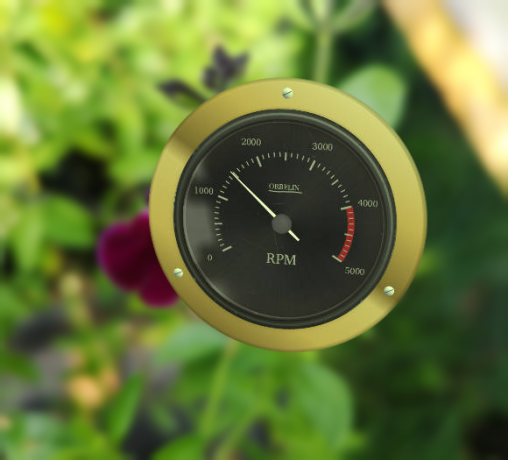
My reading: 1500 rpm
